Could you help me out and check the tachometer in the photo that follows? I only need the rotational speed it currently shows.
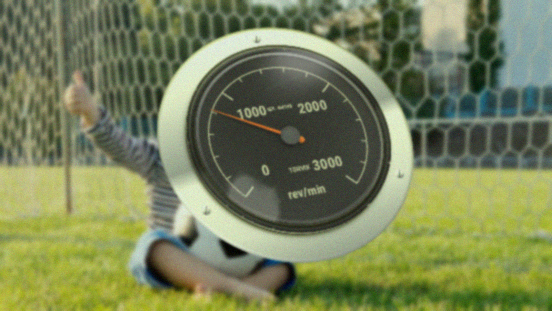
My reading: 800 rpm
